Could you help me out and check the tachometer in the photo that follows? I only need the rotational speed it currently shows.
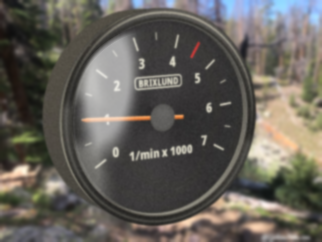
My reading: 1000 rpm
